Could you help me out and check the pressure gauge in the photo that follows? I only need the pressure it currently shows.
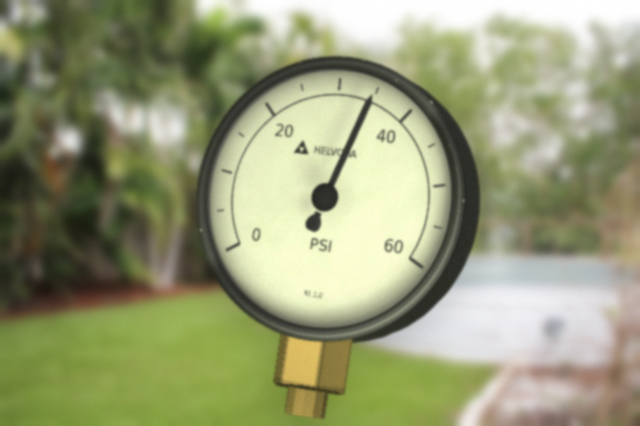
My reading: 35 psi
